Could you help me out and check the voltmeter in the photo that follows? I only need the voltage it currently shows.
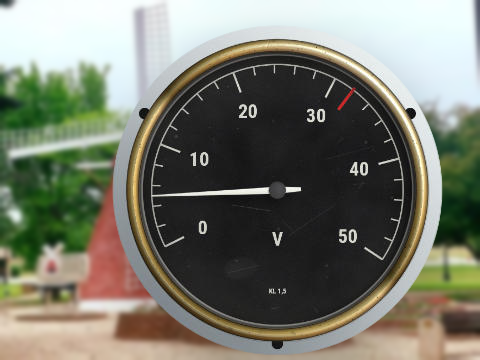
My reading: 5 V
